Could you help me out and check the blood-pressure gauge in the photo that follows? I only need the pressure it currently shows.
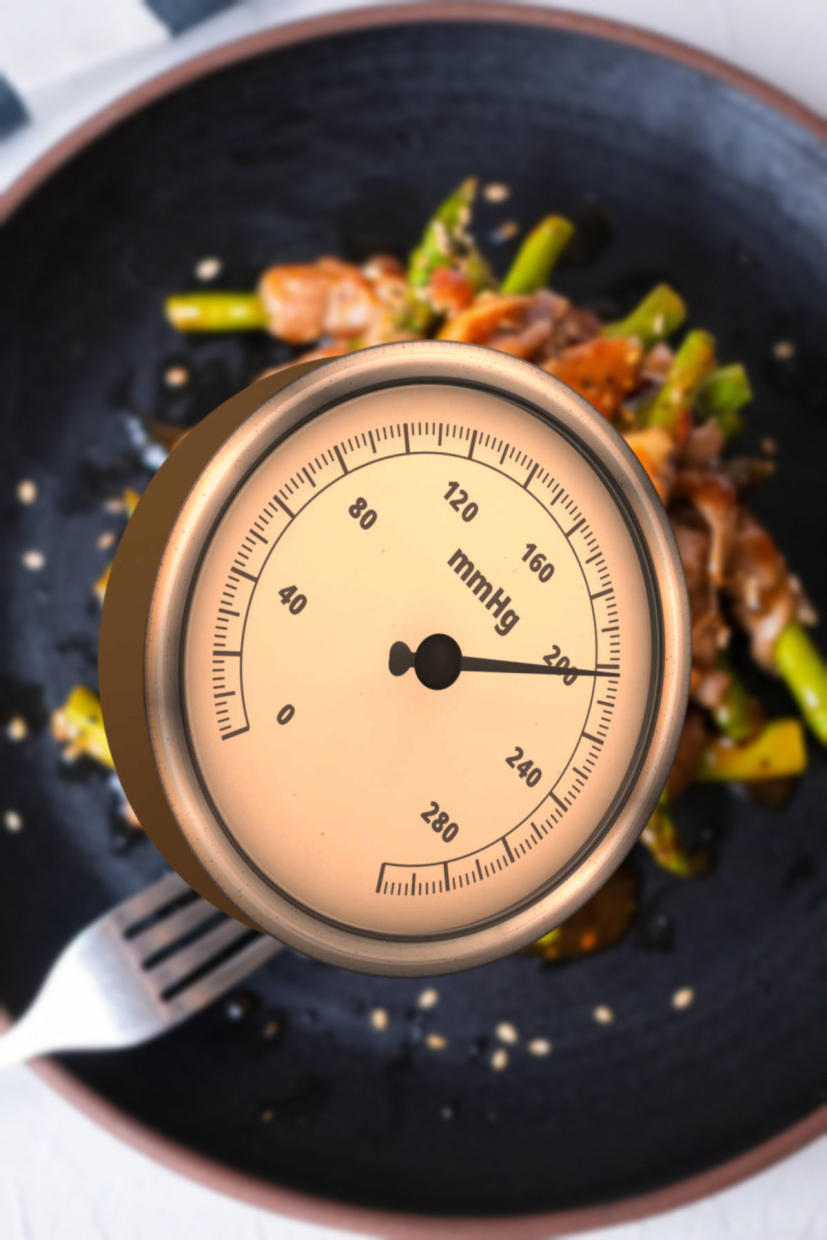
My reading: 202 mmHg
